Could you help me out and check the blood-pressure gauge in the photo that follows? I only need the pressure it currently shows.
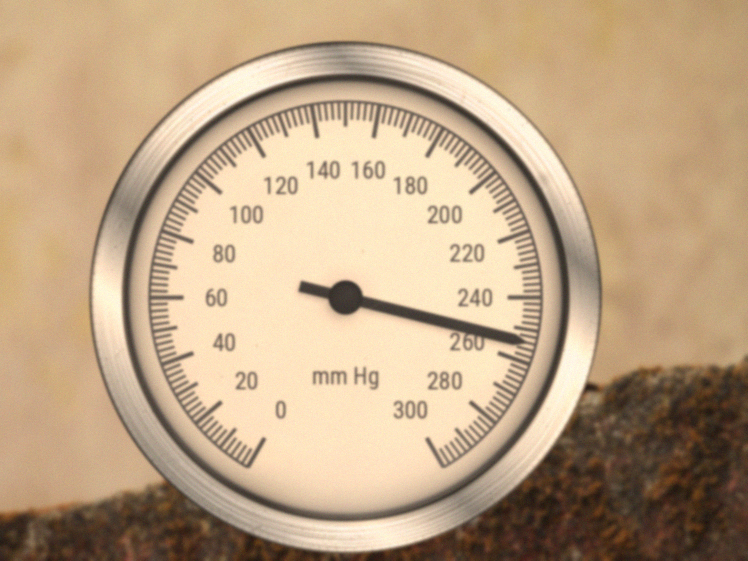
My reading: 254 mmHg
